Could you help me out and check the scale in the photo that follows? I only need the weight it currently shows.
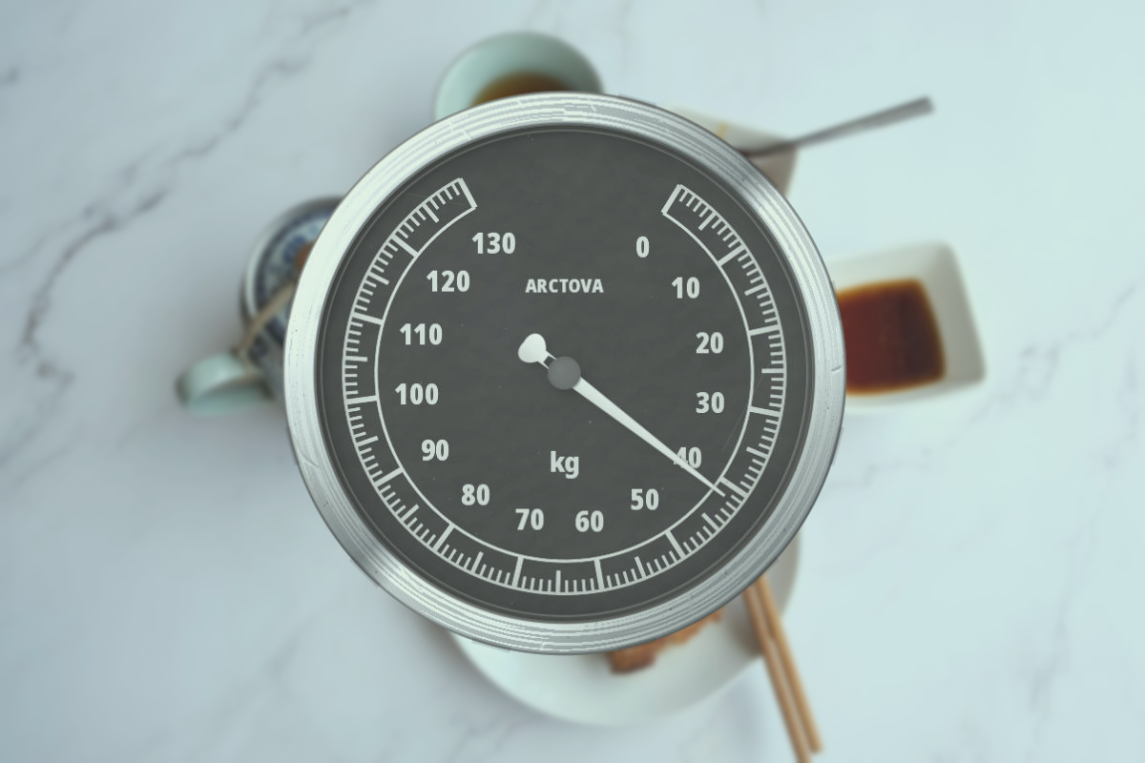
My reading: 41.5 kg
